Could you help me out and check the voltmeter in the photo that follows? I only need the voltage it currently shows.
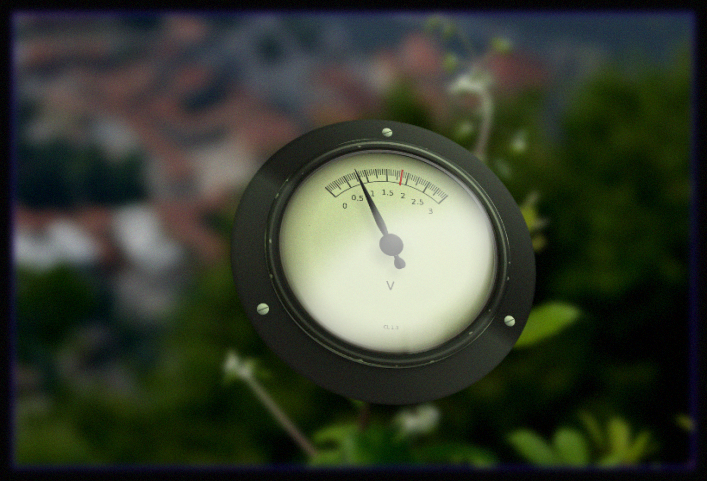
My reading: 0.75 V
